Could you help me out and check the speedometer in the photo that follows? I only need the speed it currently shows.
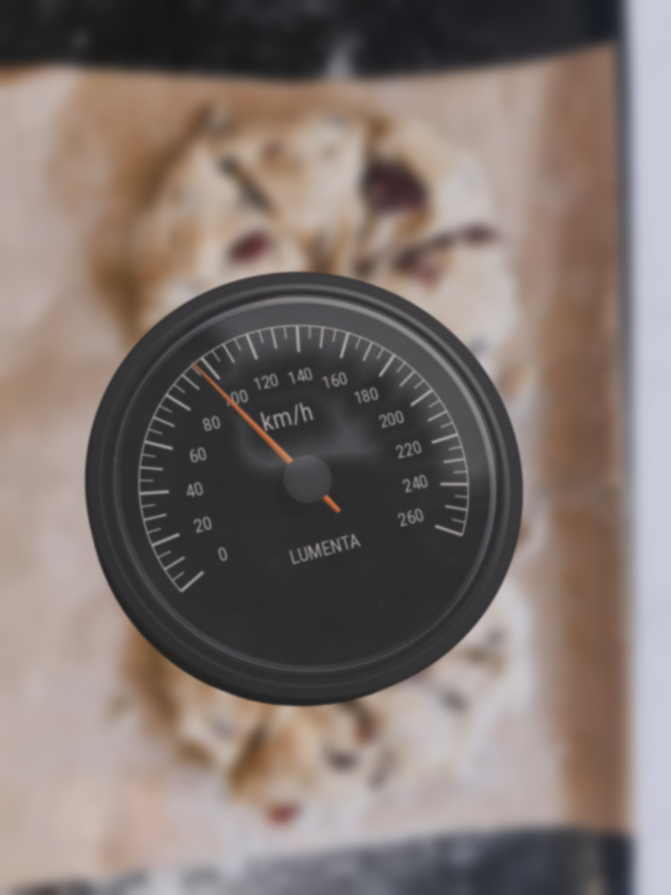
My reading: 95 km/h
